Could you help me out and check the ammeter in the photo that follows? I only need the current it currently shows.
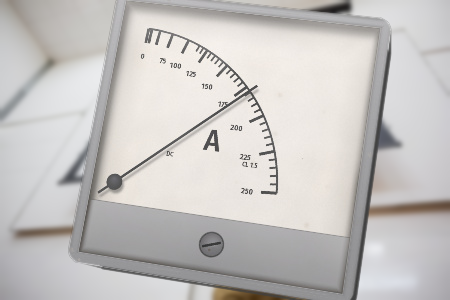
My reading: 180 A
